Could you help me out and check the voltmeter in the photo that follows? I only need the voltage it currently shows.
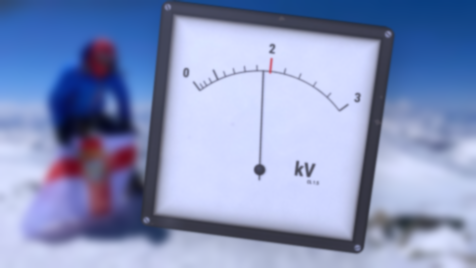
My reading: 1.9 kV
